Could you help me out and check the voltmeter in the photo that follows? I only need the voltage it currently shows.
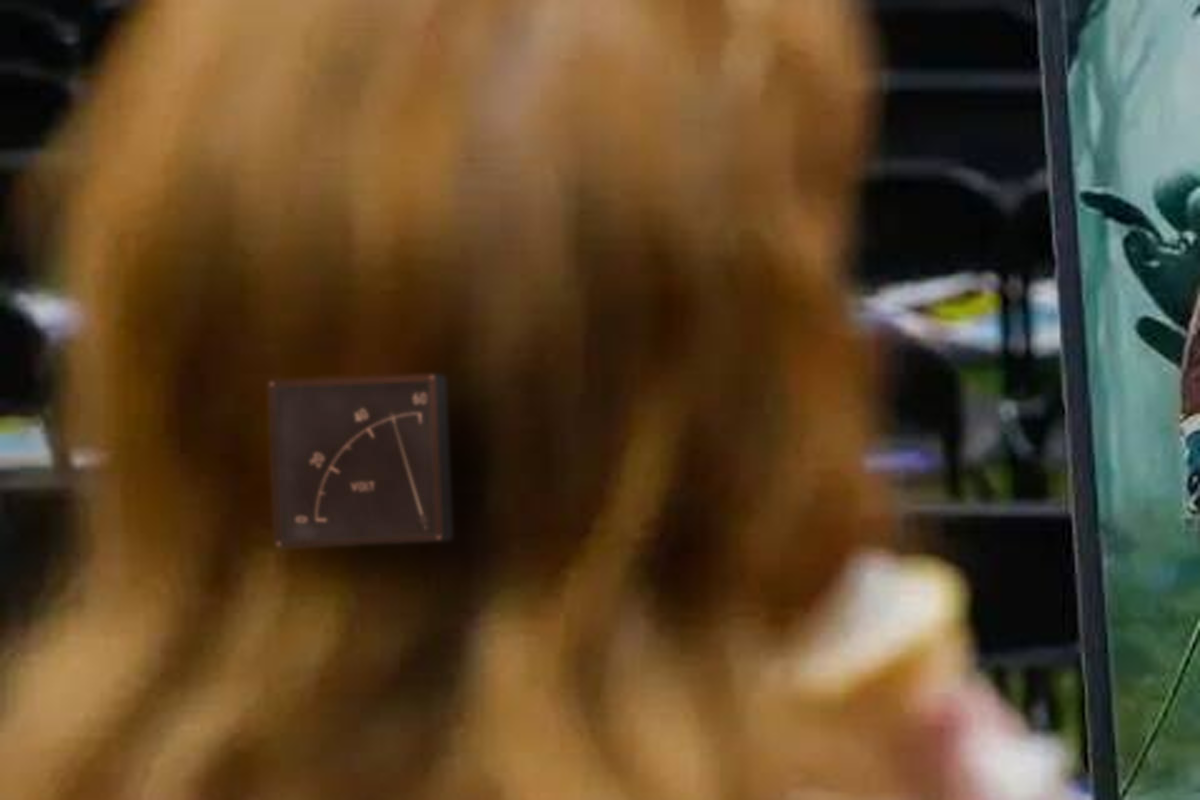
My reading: 50 V
